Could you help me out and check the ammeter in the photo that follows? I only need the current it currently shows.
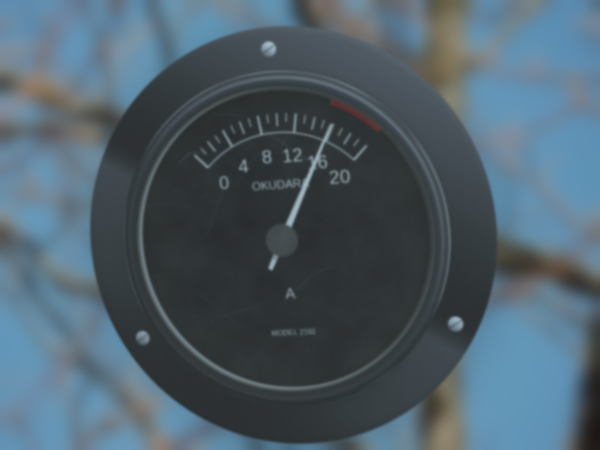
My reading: 16 A
